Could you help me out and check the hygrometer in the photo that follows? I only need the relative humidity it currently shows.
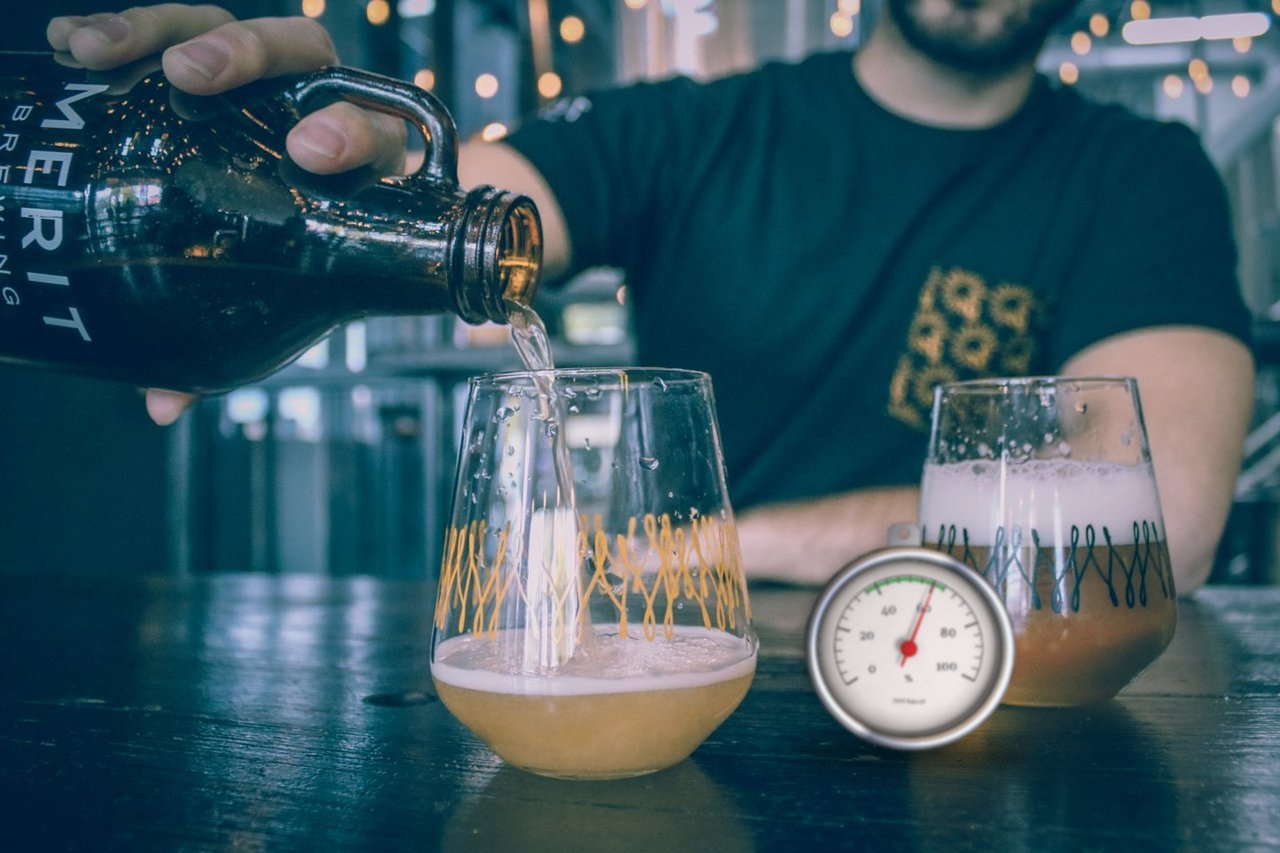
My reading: 60 %
